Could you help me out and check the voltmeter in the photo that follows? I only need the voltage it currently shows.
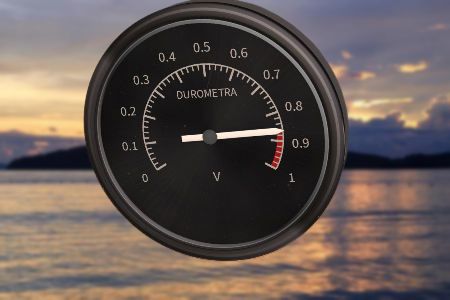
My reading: 0.86 V
